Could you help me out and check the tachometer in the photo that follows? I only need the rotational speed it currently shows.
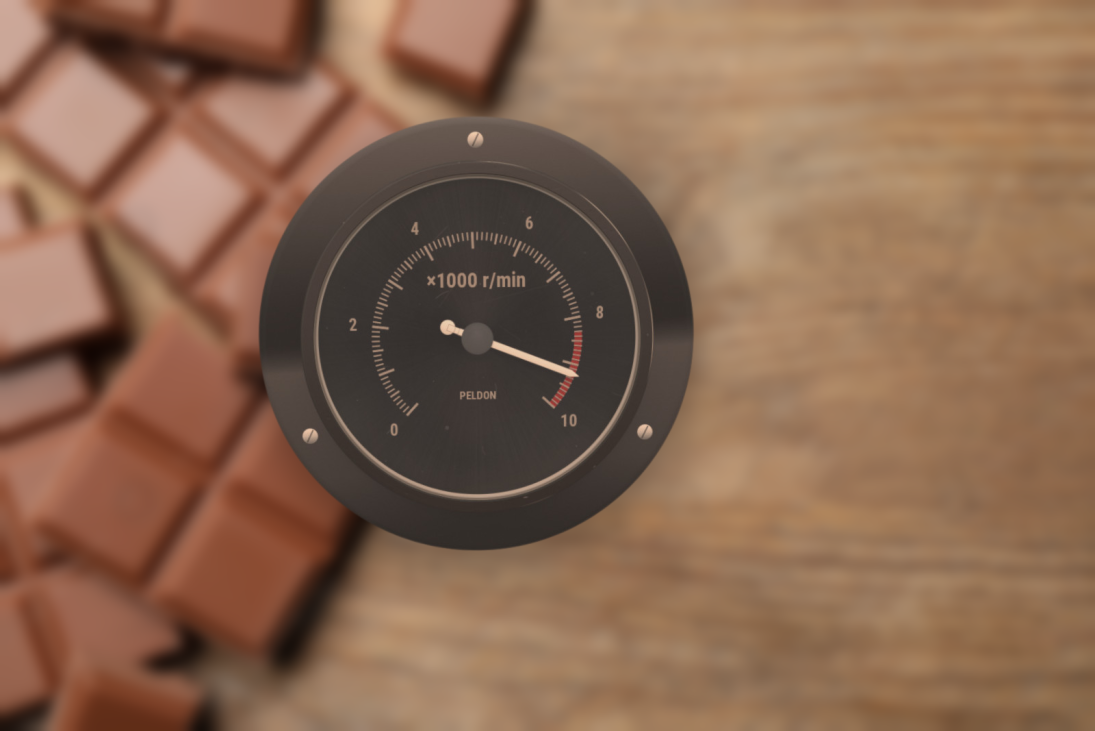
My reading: 9200 rpm
